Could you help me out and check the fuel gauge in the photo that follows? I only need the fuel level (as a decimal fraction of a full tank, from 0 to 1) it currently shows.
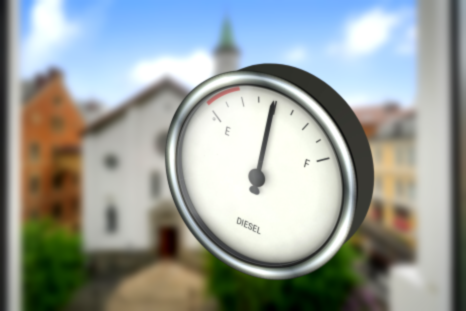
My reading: 0.5
